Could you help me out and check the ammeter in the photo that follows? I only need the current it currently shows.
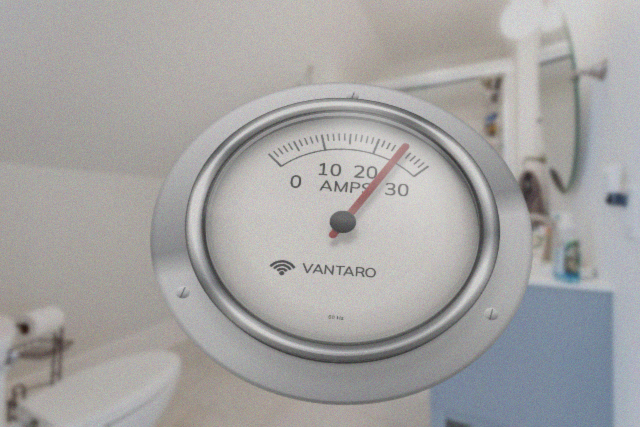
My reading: 25 A
